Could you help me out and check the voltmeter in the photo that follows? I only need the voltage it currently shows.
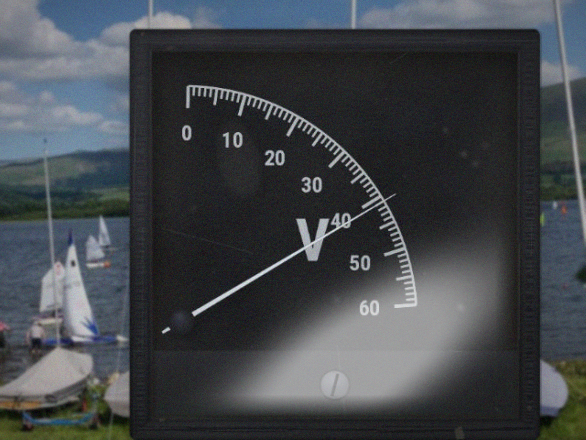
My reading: 41 V
